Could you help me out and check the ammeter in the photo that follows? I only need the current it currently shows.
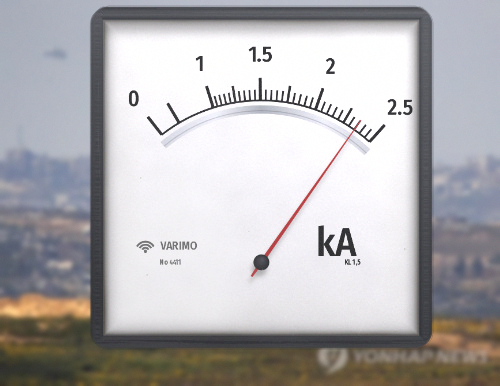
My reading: 2.35 kA
